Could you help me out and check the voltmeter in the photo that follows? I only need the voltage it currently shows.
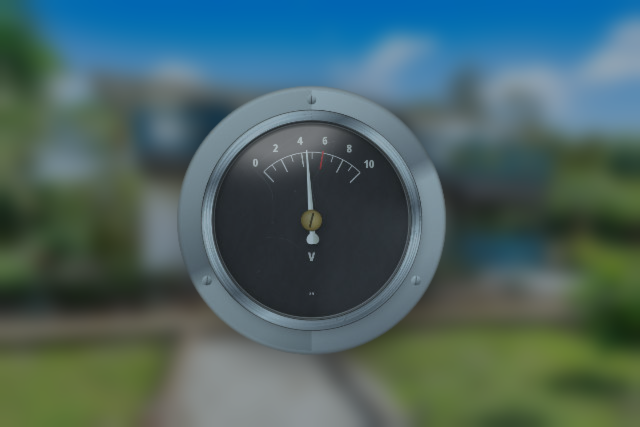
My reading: 4.5 V
